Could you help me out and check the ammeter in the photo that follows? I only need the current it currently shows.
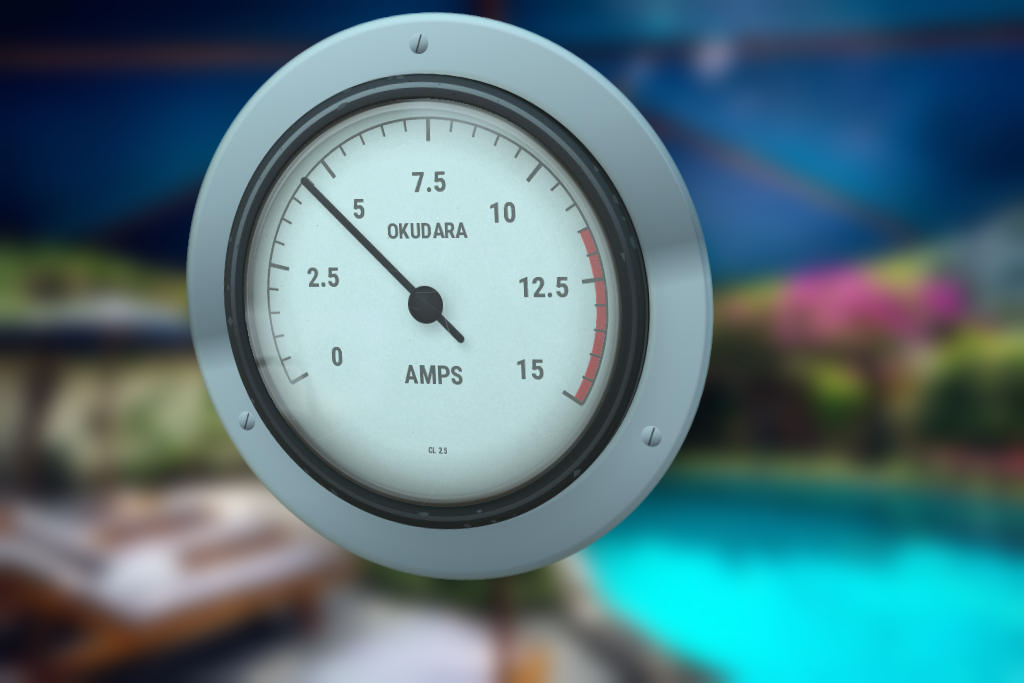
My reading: 4.5 A
